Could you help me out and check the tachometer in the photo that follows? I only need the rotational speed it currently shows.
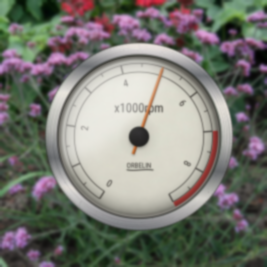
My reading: 5000 rpm
